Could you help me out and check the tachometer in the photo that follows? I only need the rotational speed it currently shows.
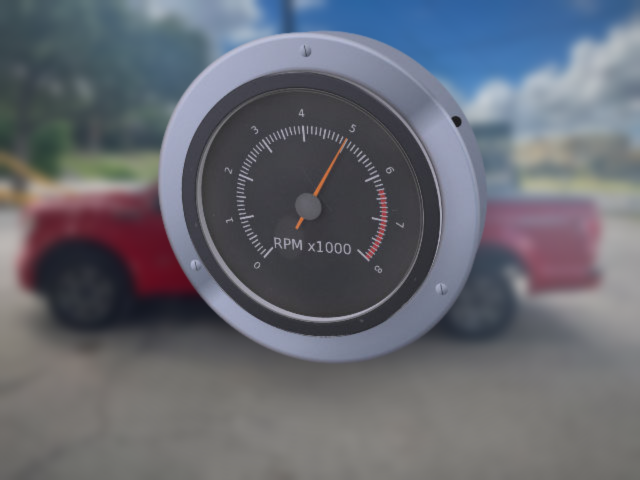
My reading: 5000 rpm
